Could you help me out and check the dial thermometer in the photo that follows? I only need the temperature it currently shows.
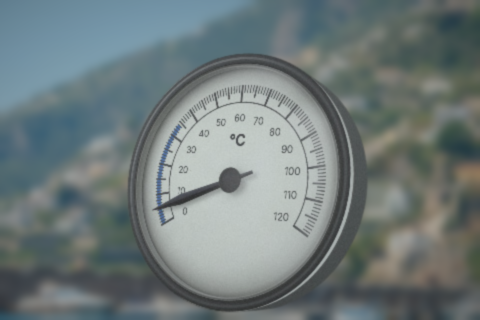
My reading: 5 °C
